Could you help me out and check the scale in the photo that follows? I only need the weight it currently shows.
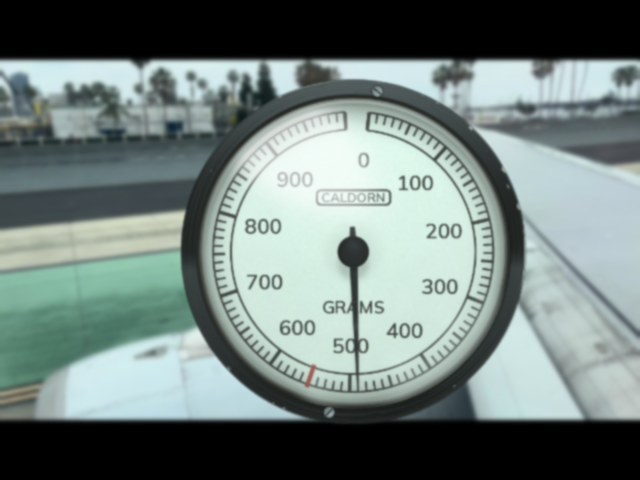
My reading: 490 g
